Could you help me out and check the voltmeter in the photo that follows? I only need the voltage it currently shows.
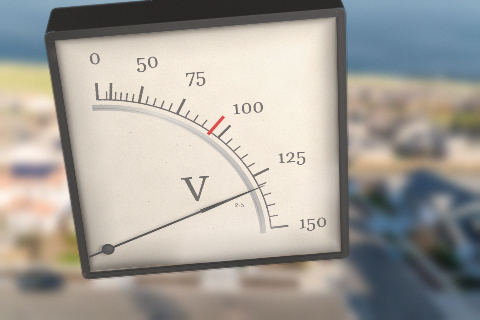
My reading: 130 V
